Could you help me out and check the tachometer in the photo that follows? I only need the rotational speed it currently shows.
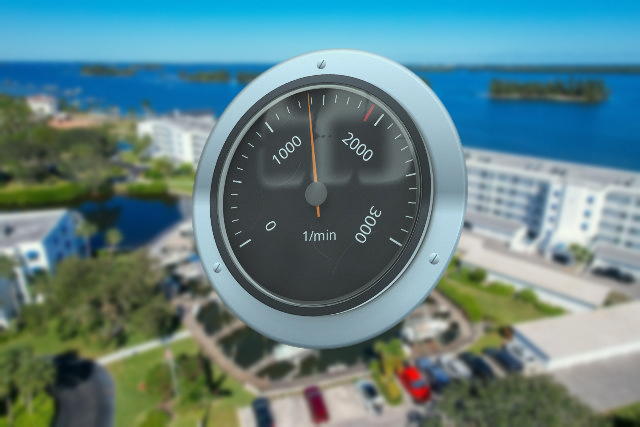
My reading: 1400 rpm
